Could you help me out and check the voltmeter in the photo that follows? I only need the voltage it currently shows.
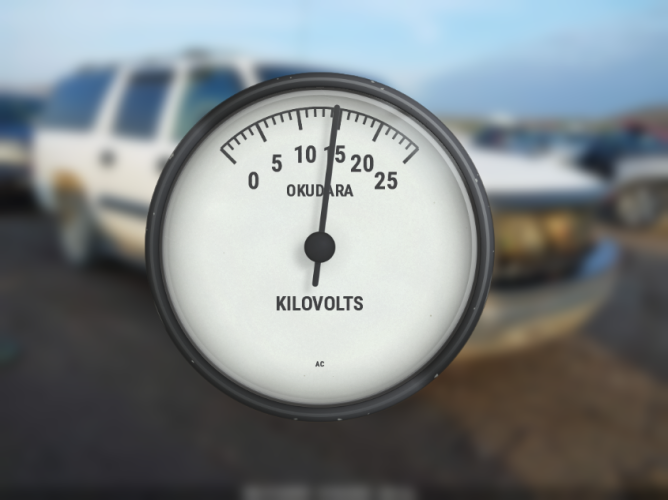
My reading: 14.5 kV
